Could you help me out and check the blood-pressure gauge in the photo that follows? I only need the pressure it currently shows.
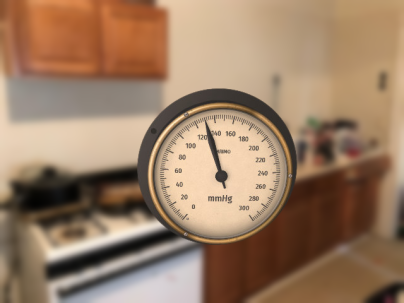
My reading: 130 mmHg
